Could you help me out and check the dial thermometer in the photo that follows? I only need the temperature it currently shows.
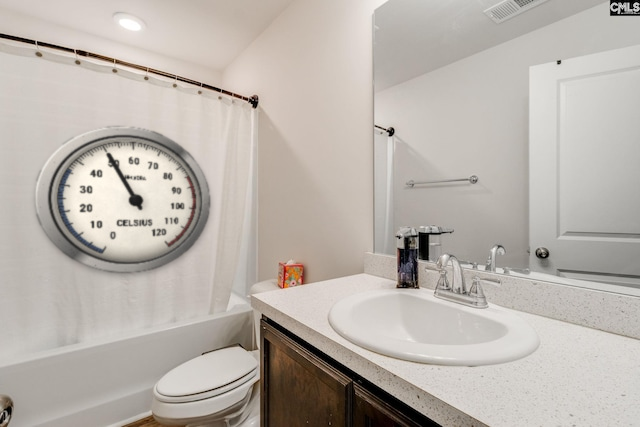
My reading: 50 °C
